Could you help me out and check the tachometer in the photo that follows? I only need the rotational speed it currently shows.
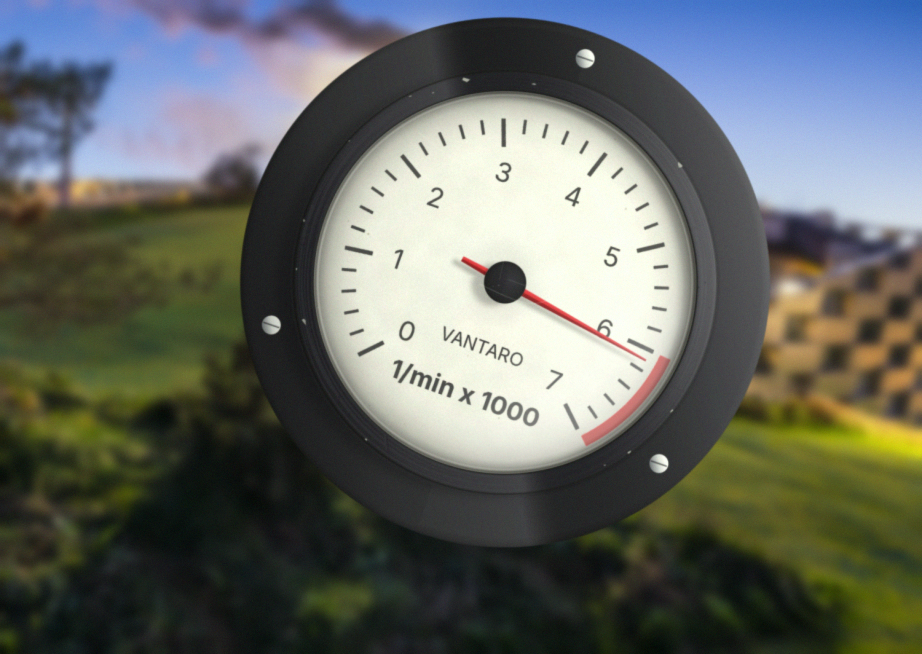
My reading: 6100 rpm
